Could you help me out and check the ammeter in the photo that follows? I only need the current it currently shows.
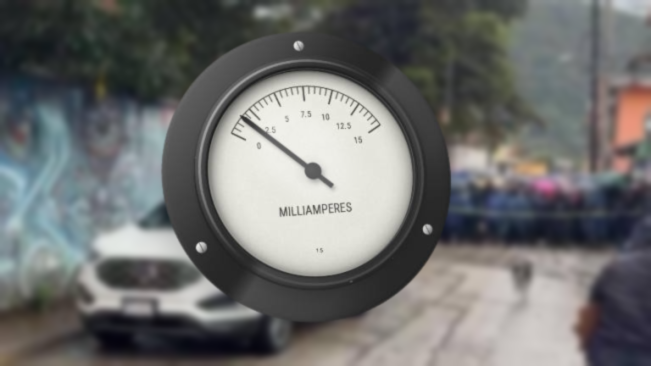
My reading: 1.5 mA
